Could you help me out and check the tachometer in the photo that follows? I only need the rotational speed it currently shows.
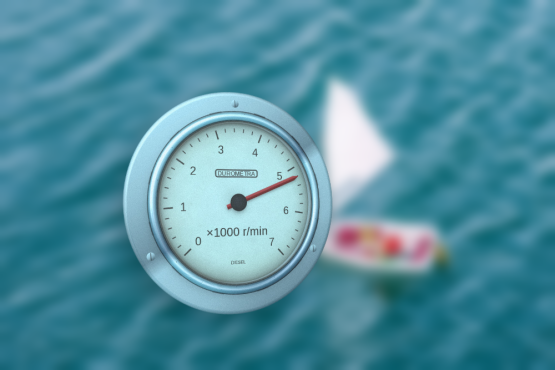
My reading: 5200 rpm
